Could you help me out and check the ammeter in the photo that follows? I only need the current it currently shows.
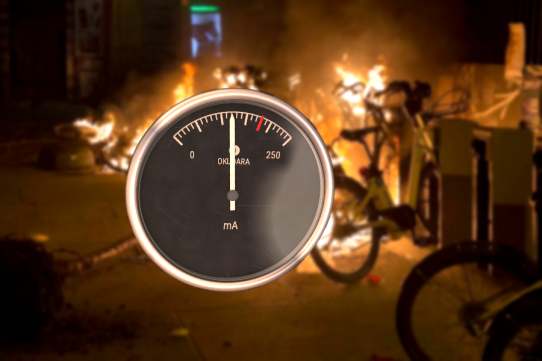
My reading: 120 mA
